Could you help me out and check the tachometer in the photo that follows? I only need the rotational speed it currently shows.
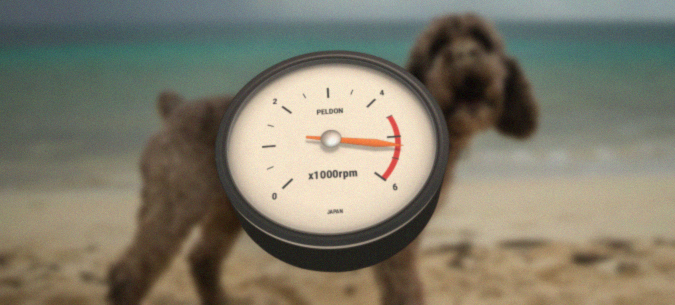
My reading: 5250 rpm
